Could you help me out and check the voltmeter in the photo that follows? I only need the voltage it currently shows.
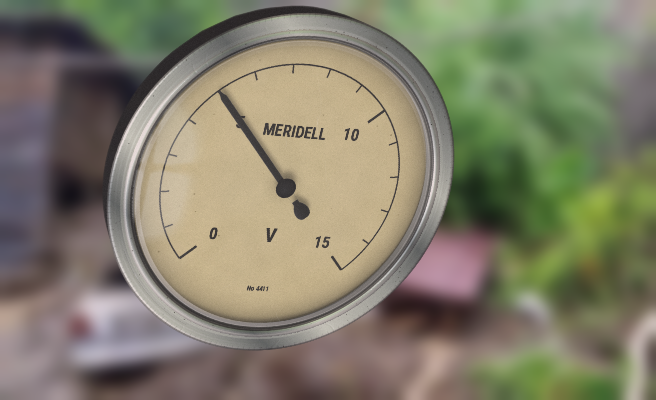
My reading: 5 V
